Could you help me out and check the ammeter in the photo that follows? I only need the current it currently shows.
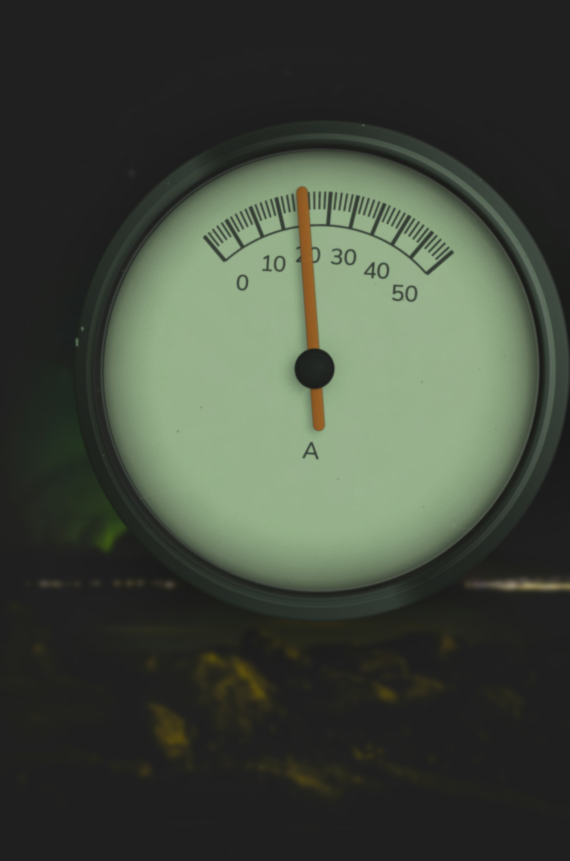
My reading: 20 A
